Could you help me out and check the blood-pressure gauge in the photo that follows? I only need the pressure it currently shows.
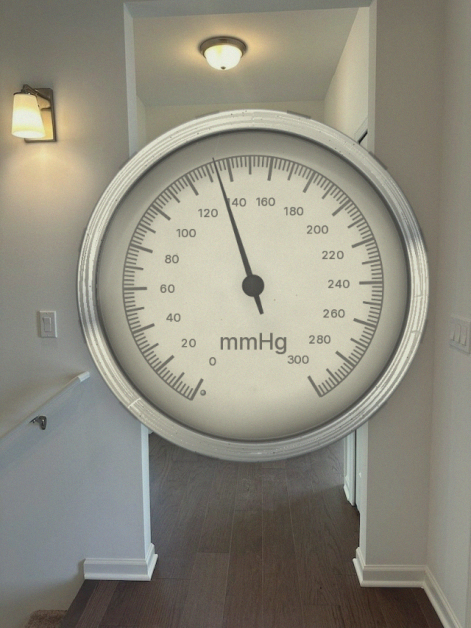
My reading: 134 mmHg
